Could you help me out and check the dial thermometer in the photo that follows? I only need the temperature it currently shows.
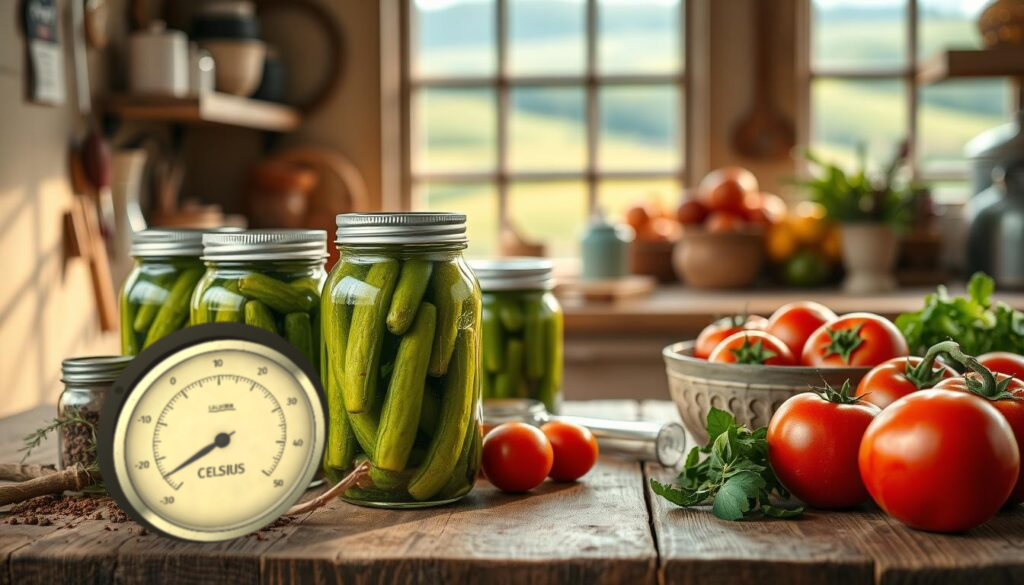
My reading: -25 °C
